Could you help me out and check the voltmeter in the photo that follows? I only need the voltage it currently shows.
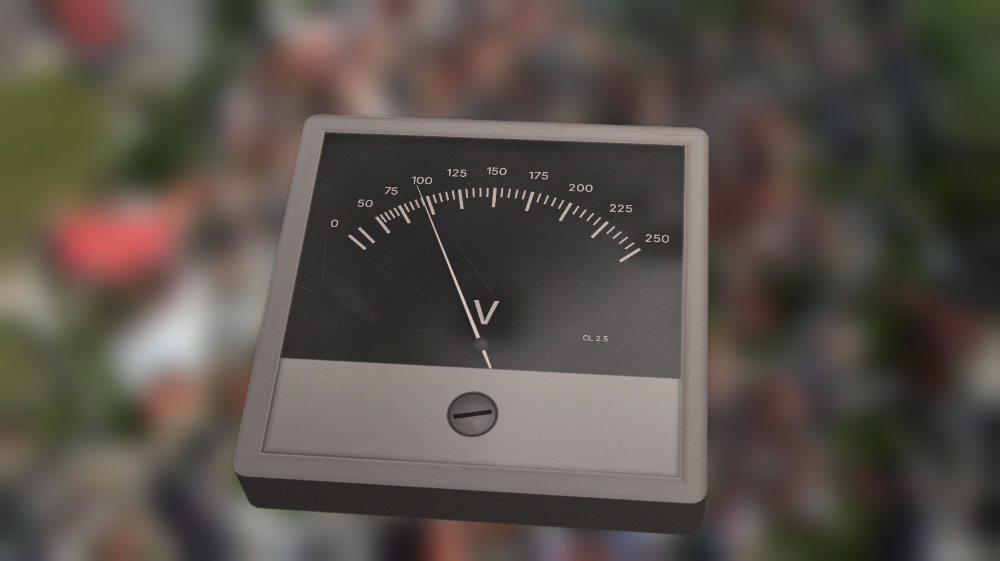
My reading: 95 V
